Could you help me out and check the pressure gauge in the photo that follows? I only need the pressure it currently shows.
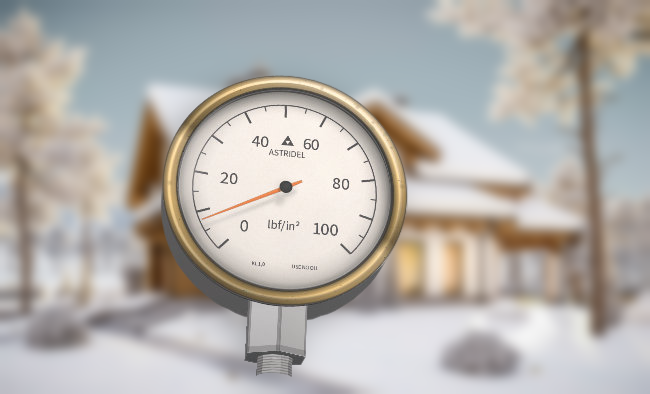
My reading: 7.5 psi
